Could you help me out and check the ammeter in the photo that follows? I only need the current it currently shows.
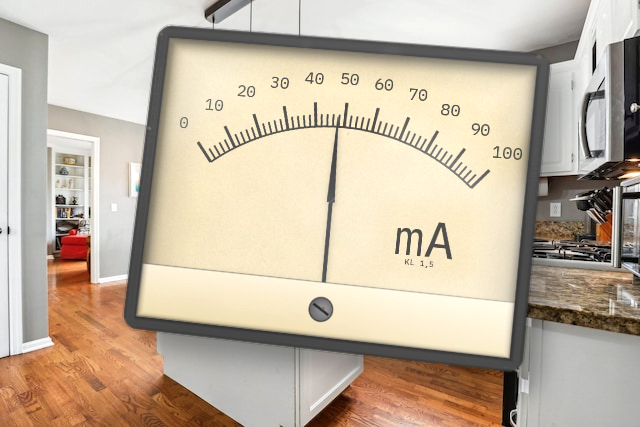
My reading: 48 mA
